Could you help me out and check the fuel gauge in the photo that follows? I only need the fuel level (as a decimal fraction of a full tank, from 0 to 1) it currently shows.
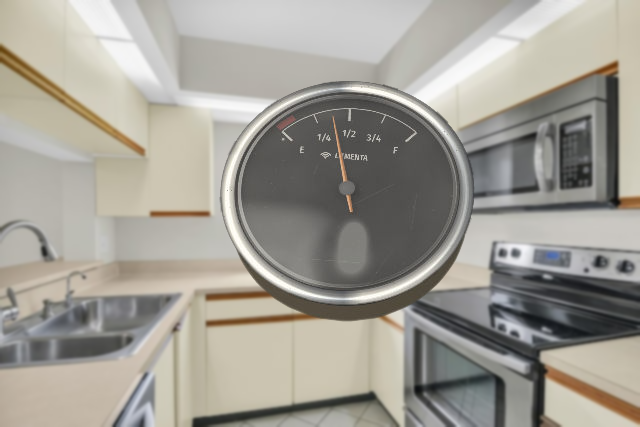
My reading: 0.375
